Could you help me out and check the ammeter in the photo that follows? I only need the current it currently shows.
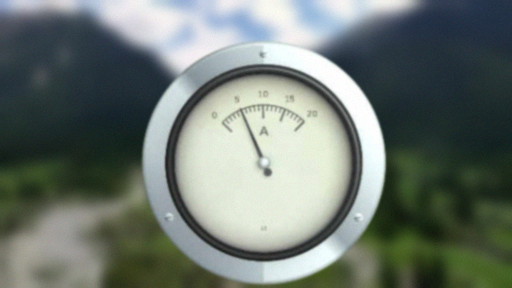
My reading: 5 A
